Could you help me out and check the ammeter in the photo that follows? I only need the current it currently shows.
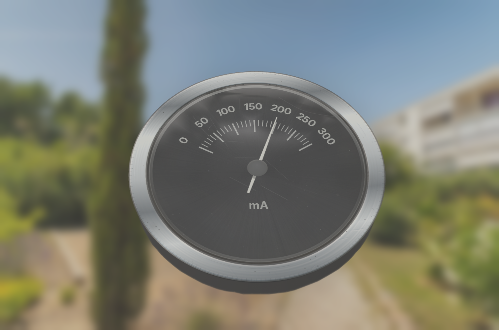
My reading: 200 mA
